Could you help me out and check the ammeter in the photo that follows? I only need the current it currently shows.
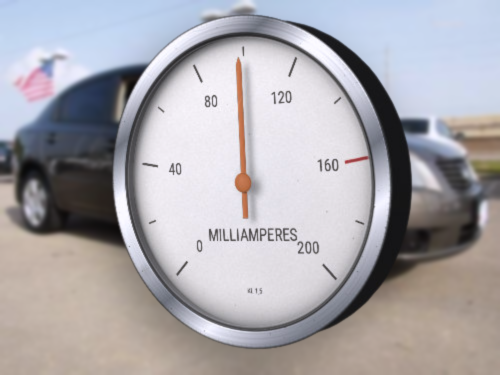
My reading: 100 mA
